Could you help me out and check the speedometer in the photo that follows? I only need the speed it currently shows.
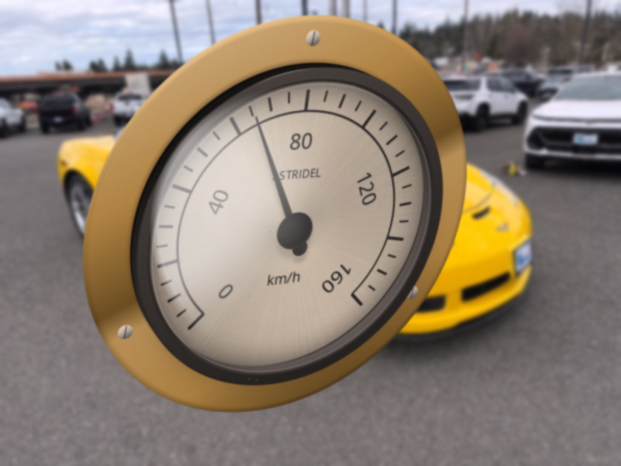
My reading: 65 km/h
